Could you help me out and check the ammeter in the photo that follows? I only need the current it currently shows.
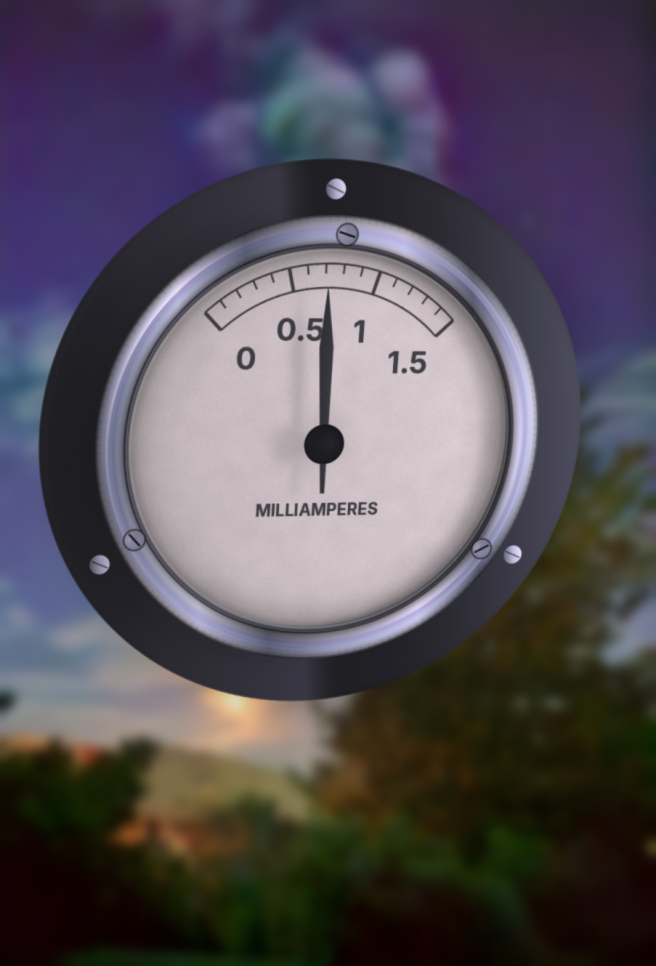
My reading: 0.7 mA
